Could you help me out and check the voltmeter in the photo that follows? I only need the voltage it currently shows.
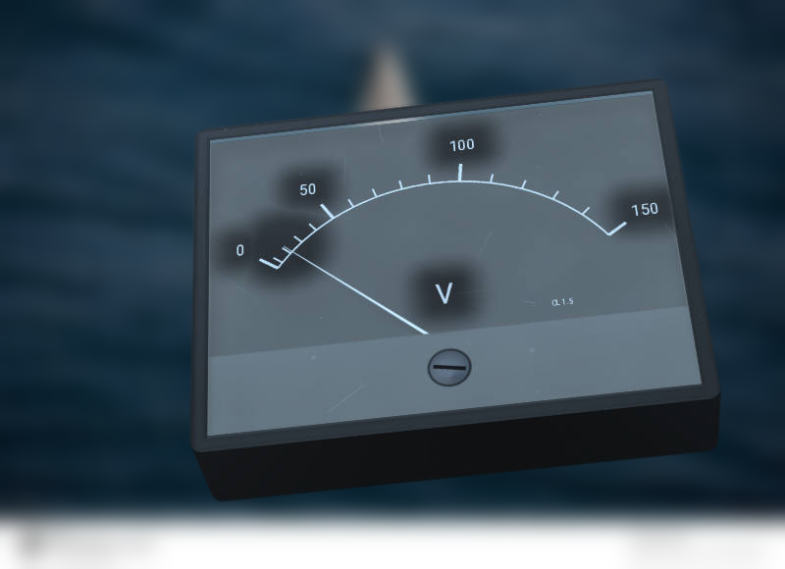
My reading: 20 V
